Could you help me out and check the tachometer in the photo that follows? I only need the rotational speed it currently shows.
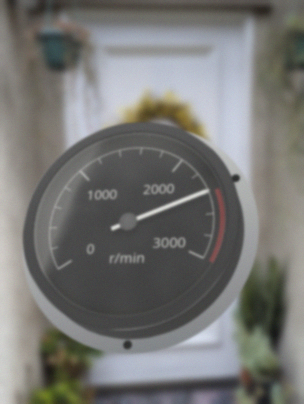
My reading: 2400 rpm
